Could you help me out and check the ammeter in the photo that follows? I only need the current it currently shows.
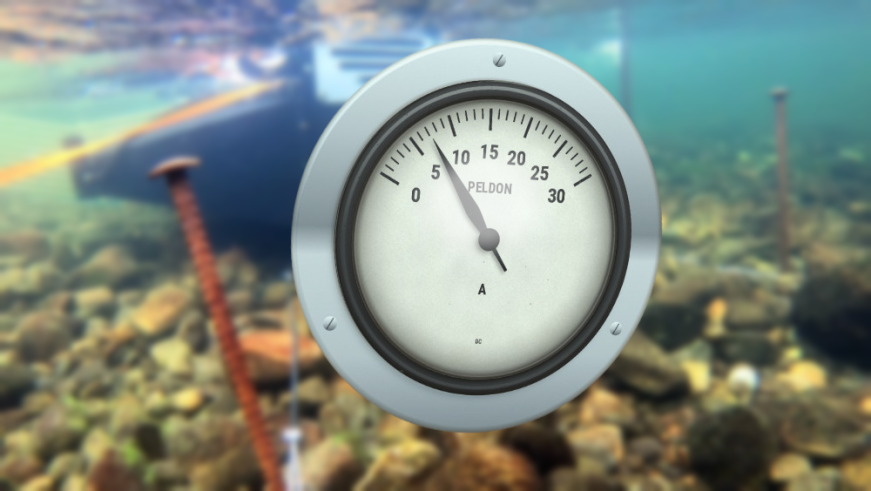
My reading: 7 A
